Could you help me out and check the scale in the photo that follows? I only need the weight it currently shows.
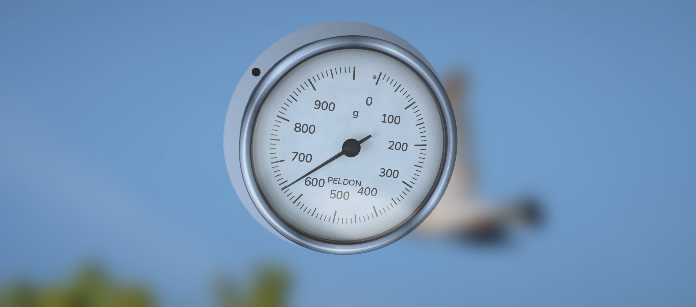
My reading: 640 g
